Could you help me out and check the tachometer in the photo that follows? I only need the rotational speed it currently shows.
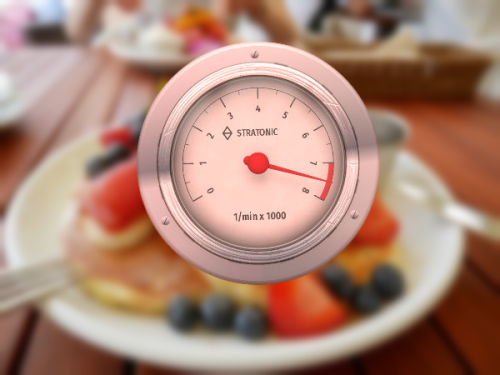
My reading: 7500 rpm
